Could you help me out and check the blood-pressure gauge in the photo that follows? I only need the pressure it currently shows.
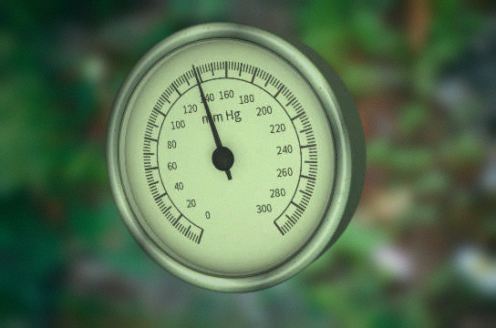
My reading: 140 mmHg
